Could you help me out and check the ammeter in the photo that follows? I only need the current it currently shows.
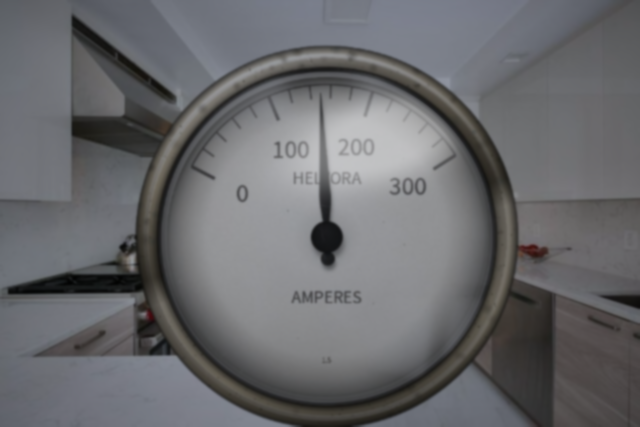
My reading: 150 A
